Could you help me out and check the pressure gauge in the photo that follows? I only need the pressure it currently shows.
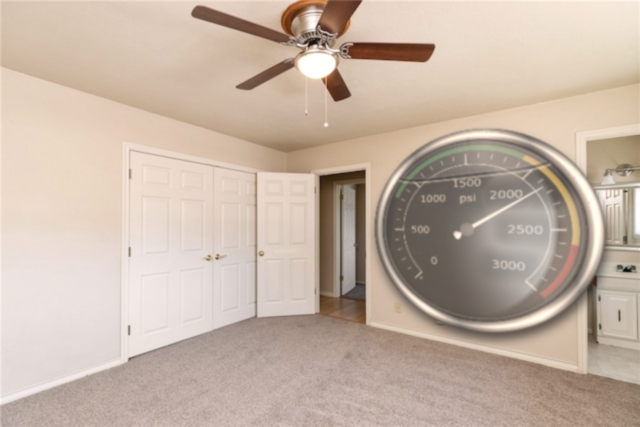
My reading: 2150 psi
